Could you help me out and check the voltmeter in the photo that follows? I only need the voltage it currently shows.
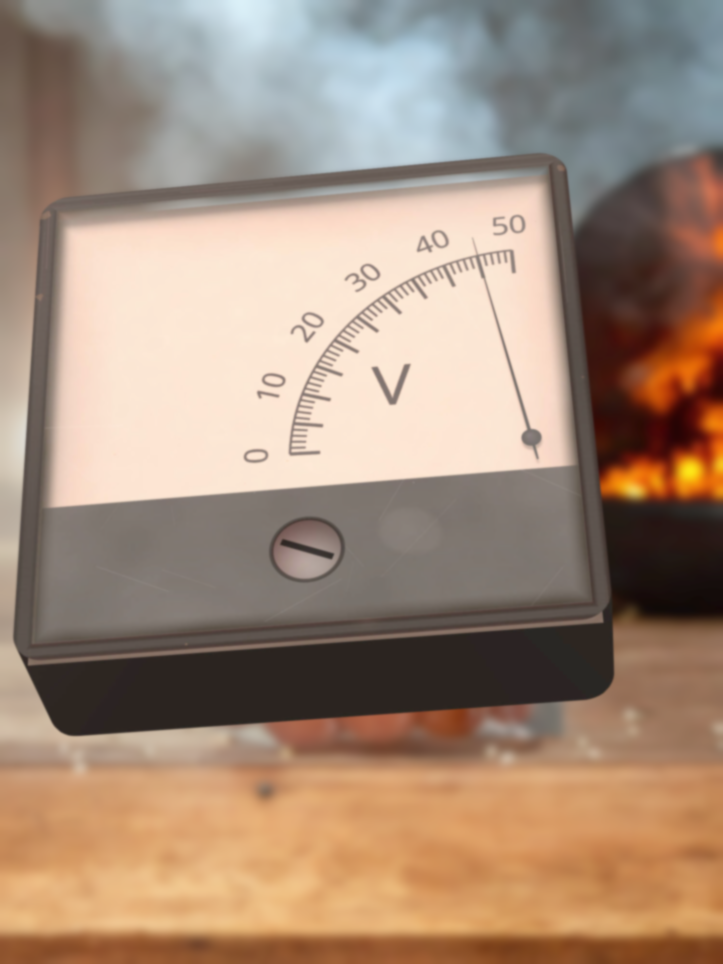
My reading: 45 V
